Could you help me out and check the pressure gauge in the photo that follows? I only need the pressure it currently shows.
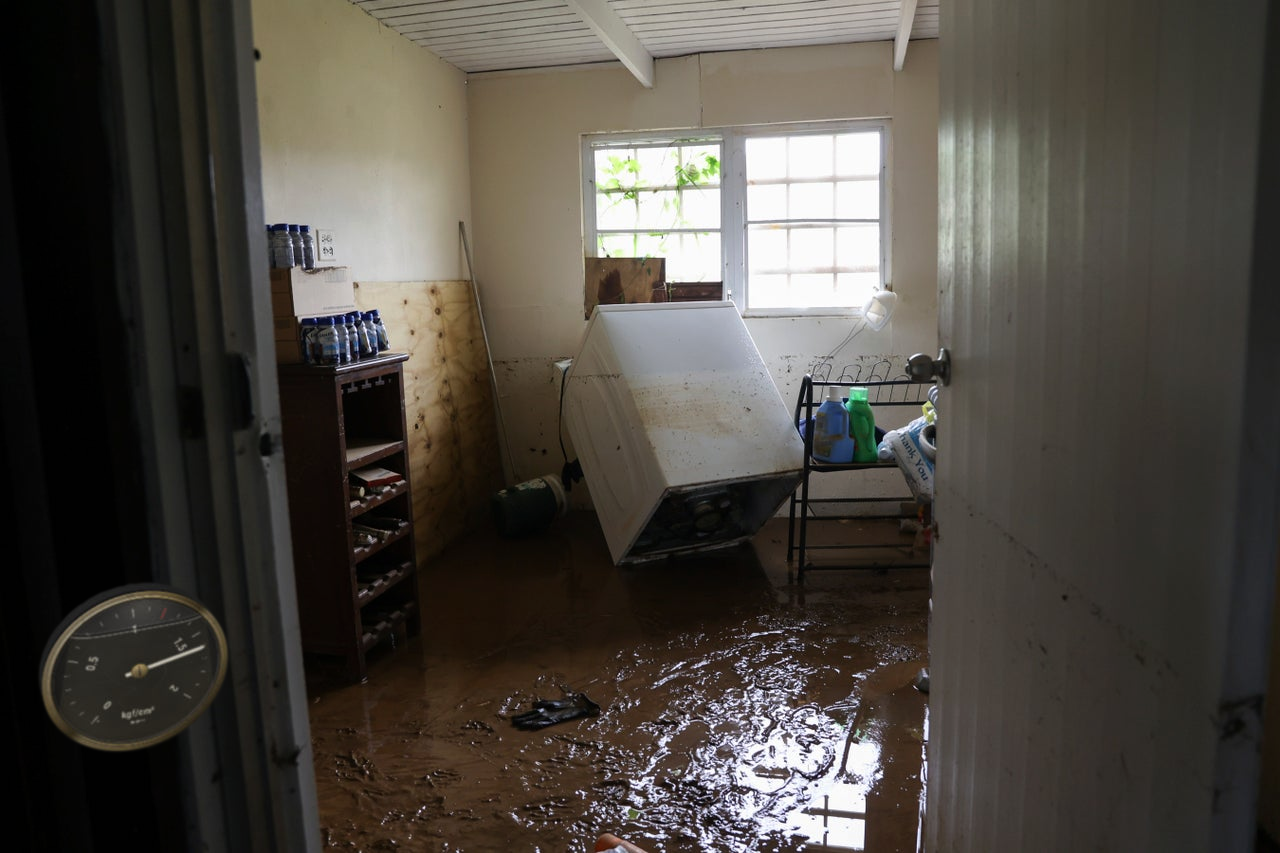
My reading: 1.6 kg/cm²
